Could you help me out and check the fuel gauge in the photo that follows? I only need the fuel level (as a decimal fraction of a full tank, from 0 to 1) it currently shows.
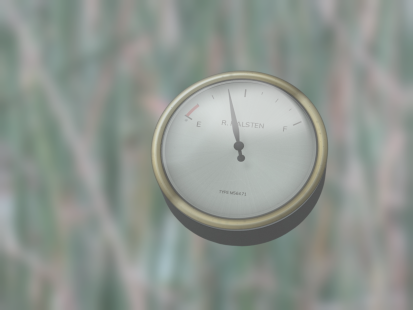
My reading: 0.375
